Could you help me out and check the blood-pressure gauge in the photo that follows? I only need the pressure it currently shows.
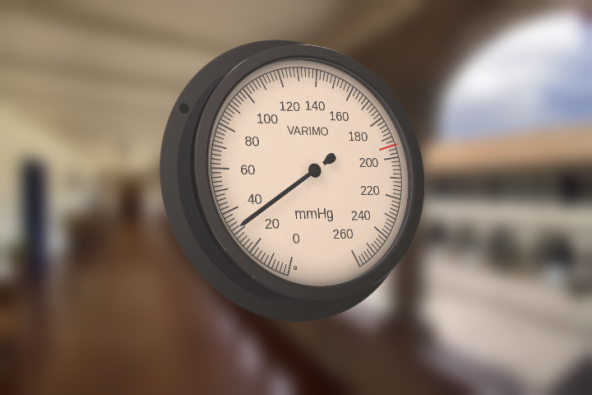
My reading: 32 mmHg
